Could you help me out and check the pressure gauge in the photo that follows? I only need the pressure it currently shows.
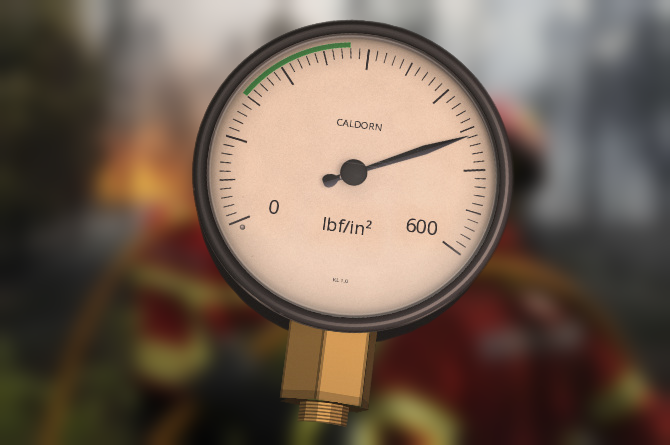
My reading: 460 psi
